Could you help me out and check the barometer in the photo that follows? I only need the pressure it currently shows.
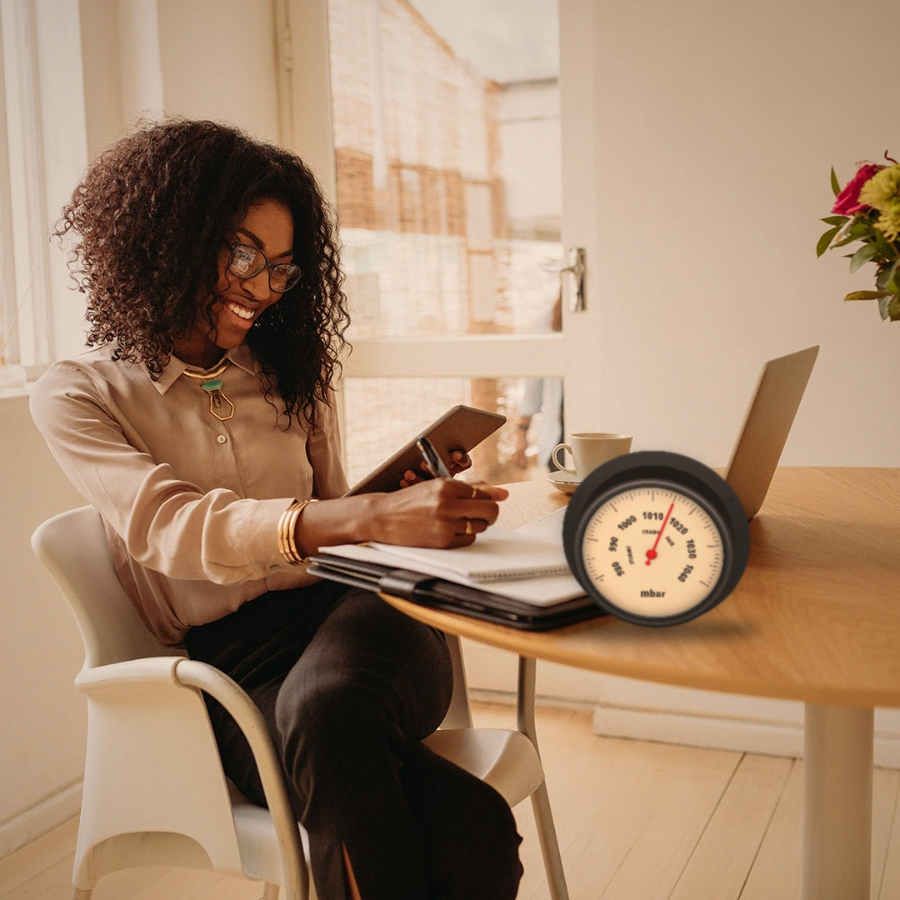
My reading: 1015 mbar
